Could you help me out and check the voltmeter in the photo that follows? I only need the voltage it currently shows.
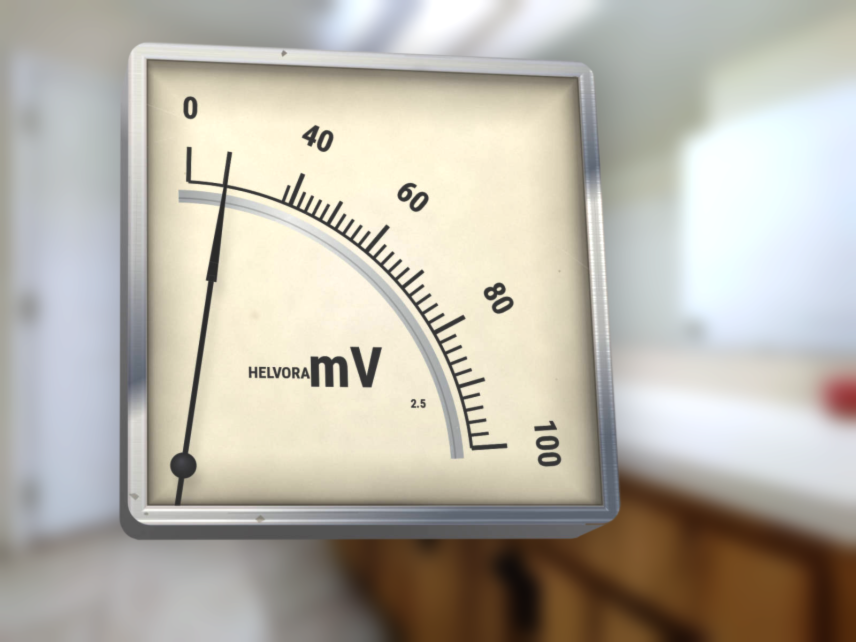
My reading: 20 mV
